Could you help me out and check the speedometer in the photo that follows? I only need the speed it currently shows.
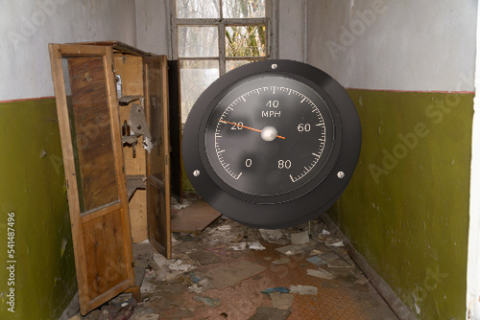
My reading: 20 mph
